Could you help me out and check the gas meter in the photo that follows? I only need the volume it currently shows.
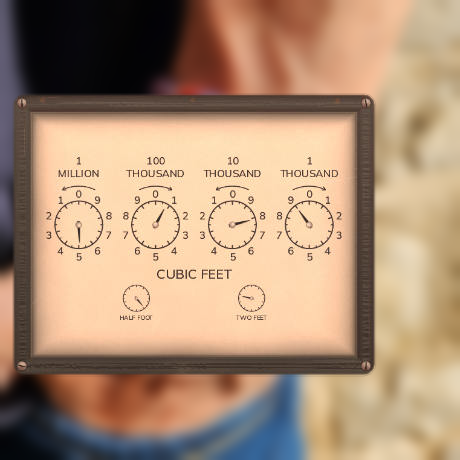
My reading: 507900 ft³
